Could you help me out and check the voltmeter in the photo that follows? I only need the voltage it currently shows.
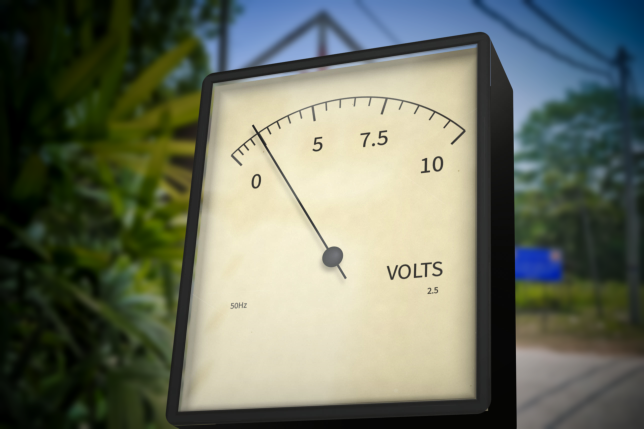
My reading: 2.5 V
